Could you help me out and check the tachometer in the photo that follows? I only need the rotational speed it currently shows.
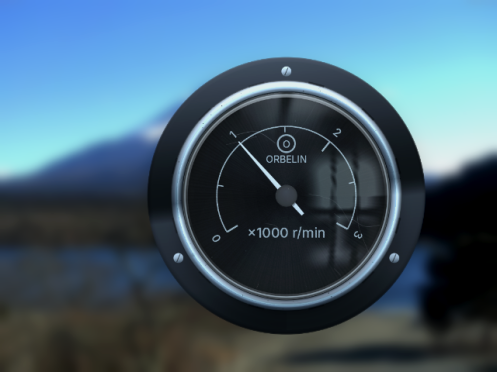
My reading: 1000 rpm
